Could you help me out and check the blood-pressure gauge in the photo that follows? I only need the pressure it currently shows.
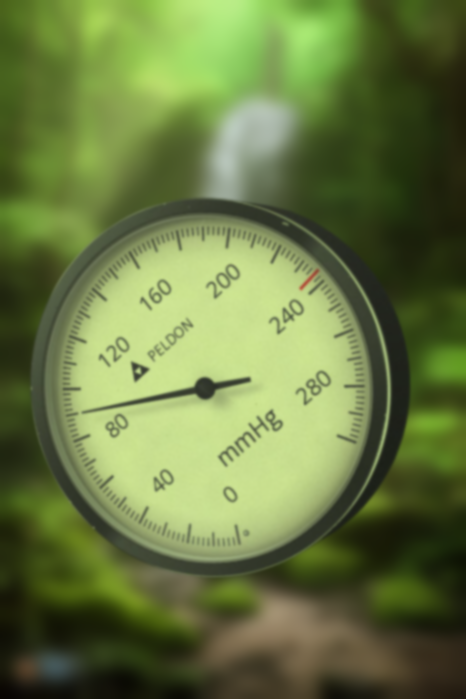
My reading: 90 mmHg
